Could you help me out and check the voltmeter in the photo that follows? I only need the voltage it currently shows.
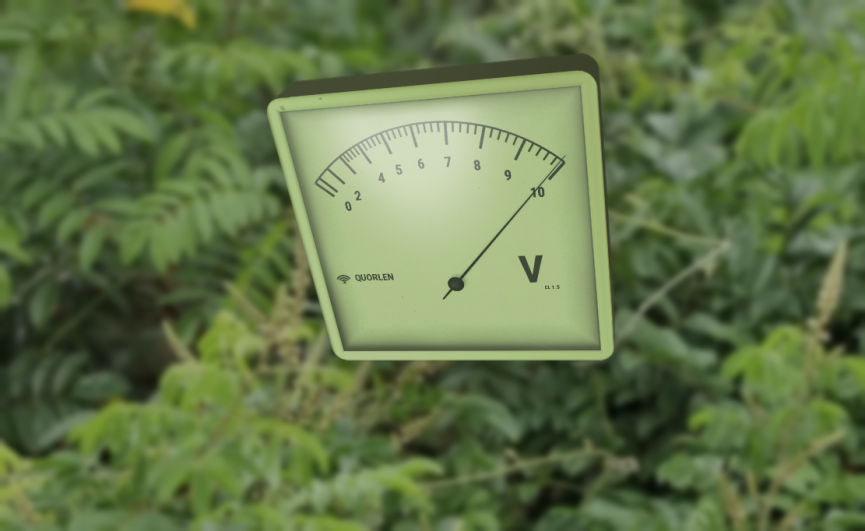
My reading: 9.9 V
